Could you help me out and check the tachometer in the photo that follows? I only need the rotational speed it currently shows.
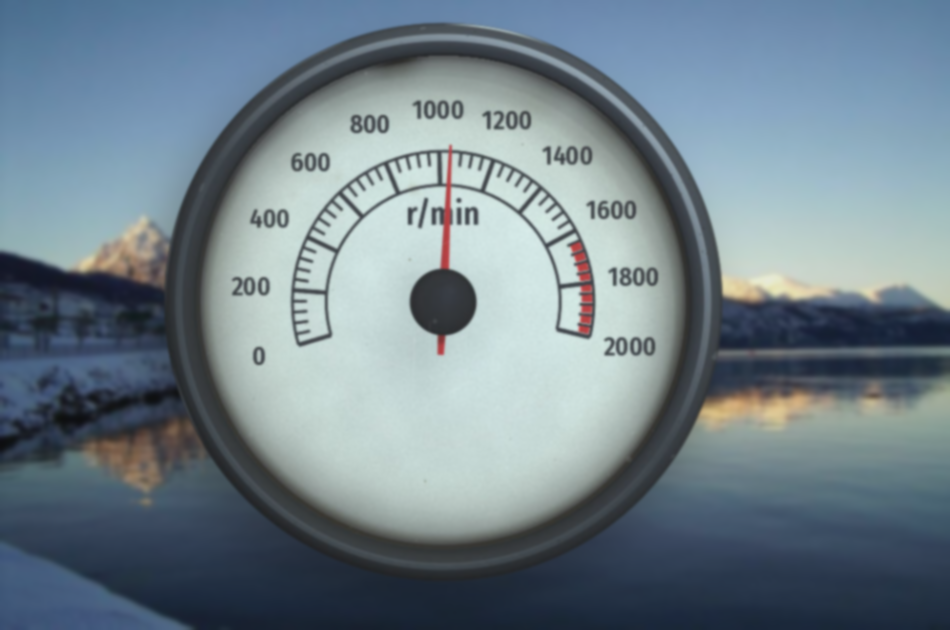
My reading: 1040 rpm
